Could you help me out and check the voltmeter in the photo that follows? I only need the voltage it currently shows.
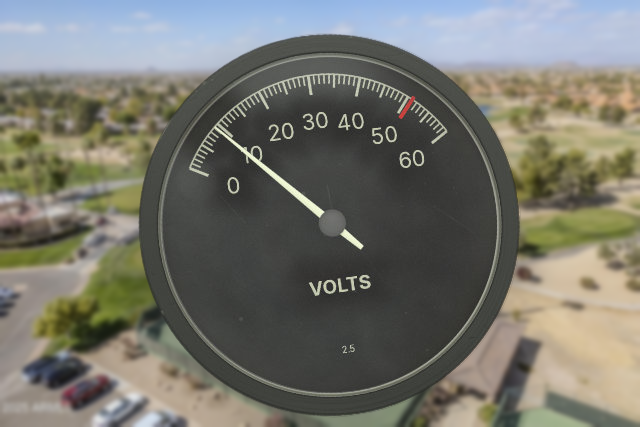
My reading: 9 V
